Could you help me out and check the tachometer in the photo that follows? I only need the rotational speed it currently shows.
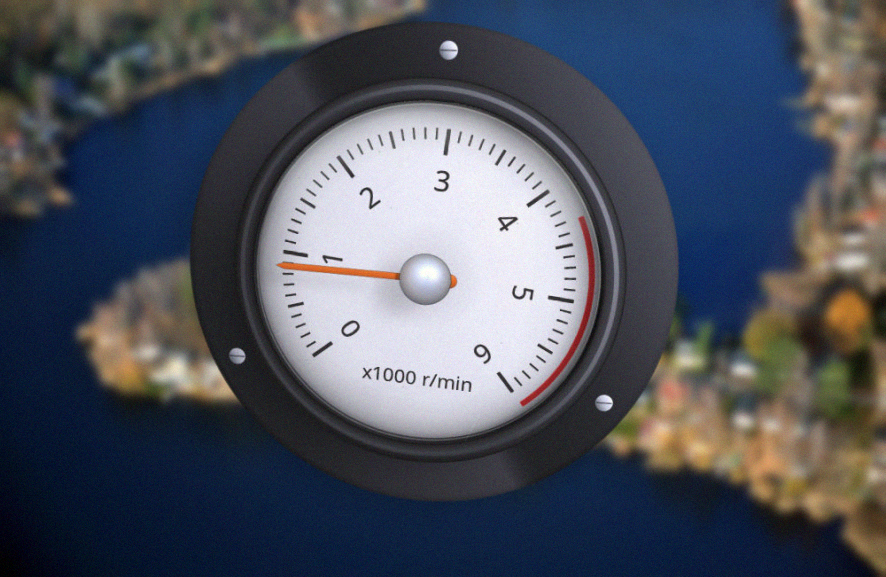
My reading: 900 rpm
